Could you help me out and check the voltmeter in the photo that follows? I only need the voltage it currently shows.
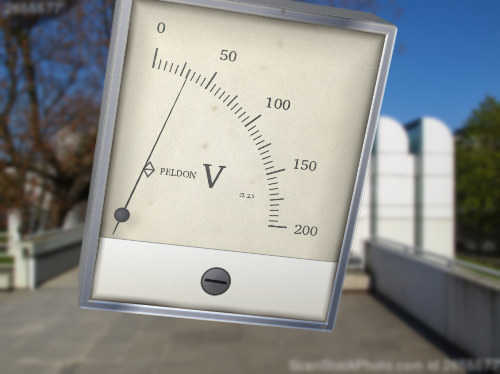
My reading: 30 V
